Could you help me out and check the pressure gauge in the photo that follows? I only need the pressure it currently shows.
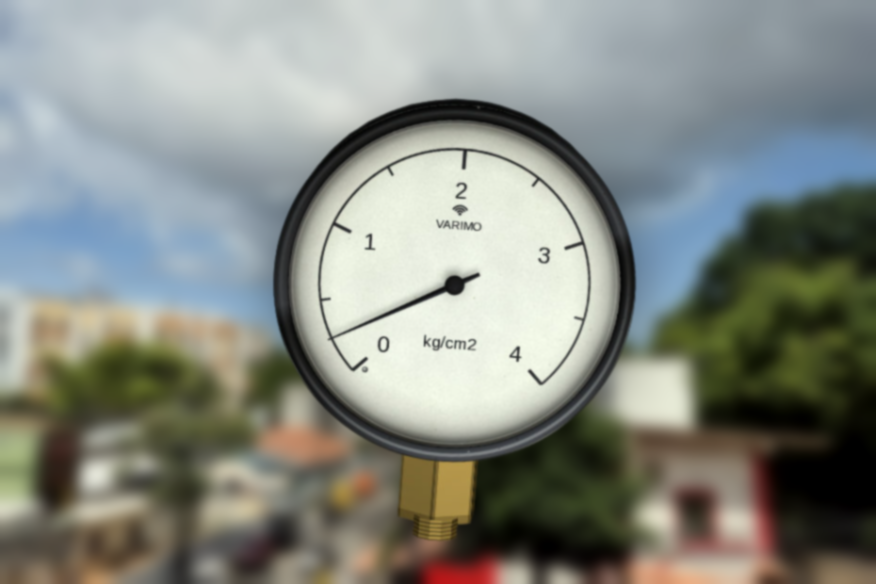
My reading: 0.25 kg/cm²
